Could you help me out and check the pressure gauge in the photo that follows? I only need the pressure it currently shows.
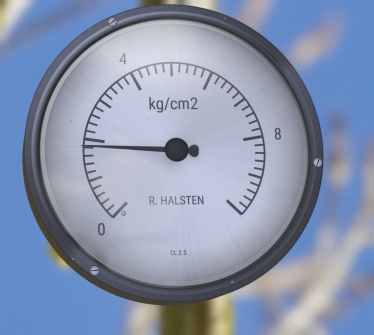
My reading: 1.8 kg/cm²
